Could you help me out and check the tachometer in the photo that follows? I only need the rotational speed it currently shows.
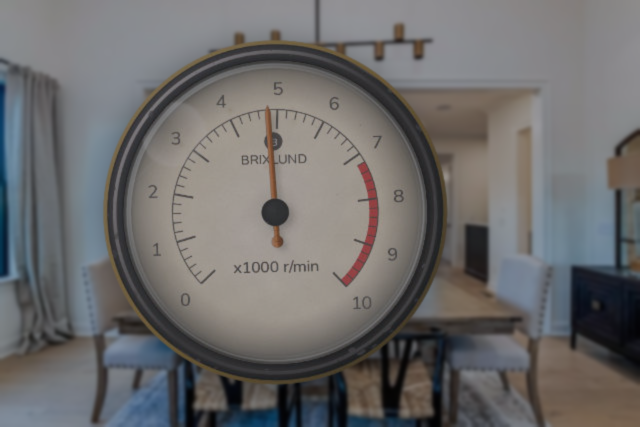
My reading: 4800 rpm
